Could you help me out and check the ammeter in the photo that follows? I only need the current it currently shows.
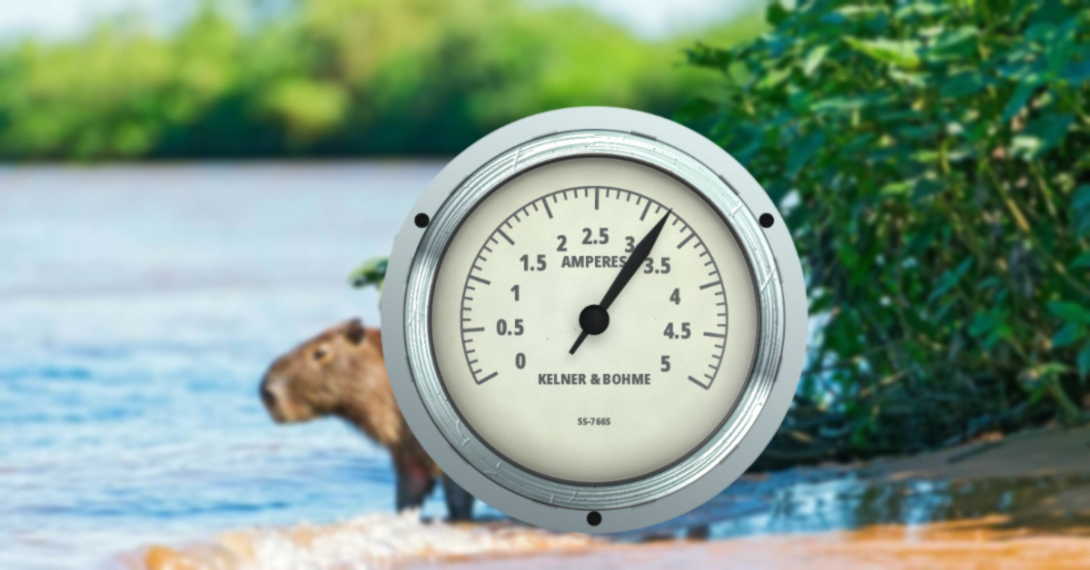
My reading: 3.2 A
